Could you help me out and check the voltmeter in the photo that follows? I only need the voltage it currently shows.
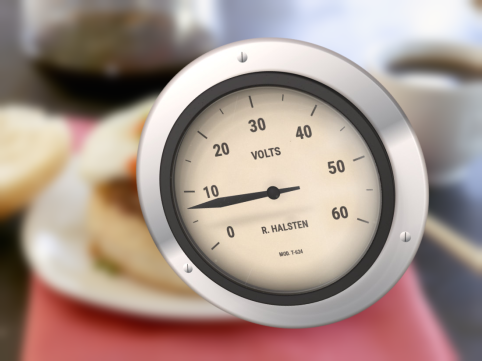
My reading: 7.5 V
